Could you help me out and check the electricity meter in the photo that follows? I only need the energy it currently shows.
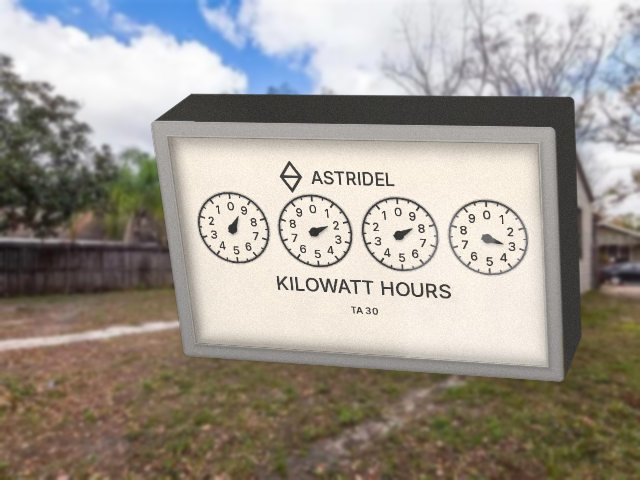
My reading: 9183 kWh
